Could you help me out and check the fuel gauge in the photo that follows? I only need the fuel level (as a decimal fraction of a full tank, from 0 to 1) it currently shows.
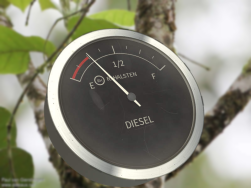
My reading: 0.25
